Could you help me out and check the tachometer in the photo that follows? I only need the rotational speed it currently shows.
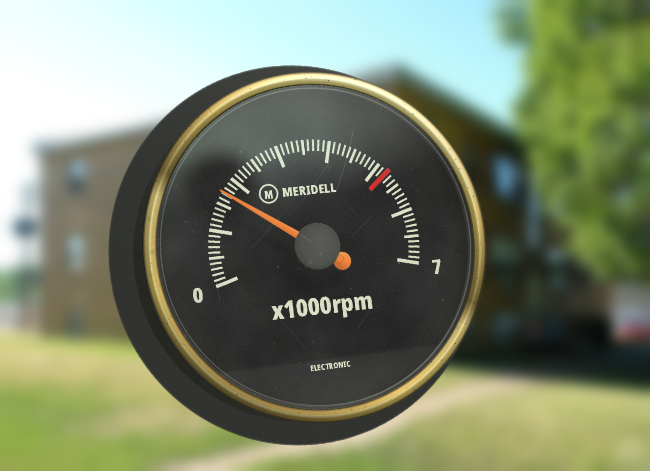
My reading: 1700 rpm
